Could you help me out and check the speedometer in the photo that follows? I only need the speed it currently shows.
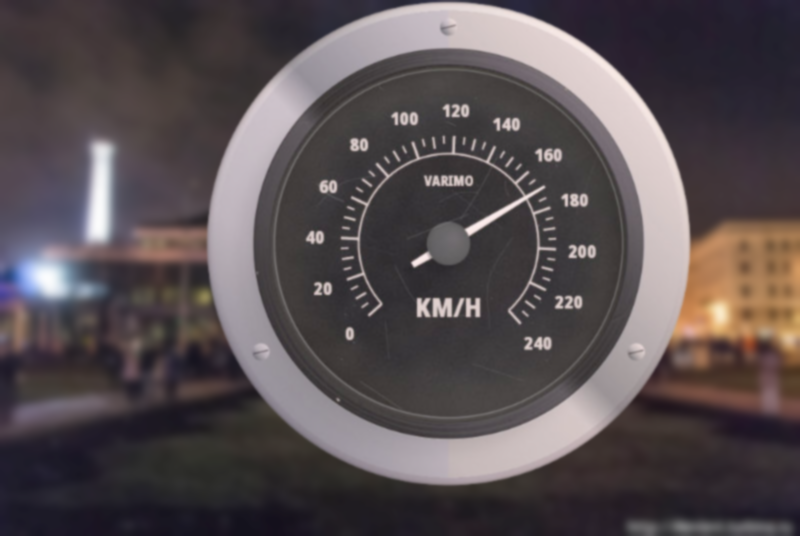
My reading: 170 km/h
